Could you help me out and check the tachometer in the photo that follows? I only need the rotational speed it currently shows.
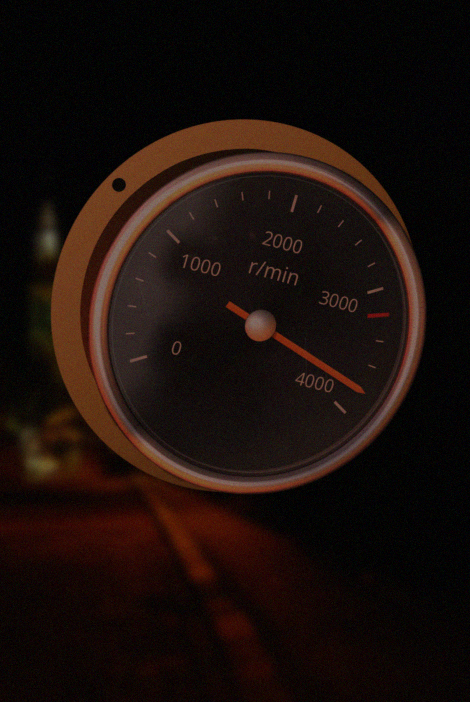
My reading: 3800 rpm
